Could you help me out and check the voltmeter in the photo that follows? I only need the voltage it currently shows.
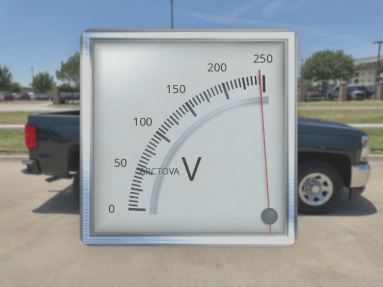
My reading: 245 V
